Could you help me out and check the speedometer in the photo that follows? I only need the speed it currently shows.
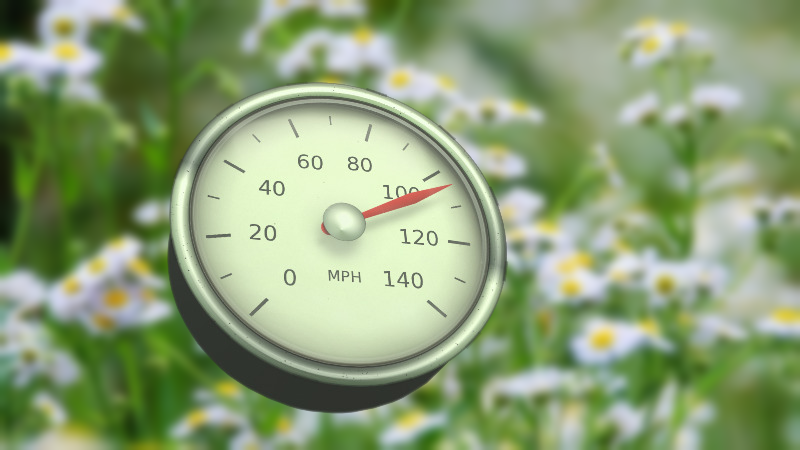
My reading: 105 mph
